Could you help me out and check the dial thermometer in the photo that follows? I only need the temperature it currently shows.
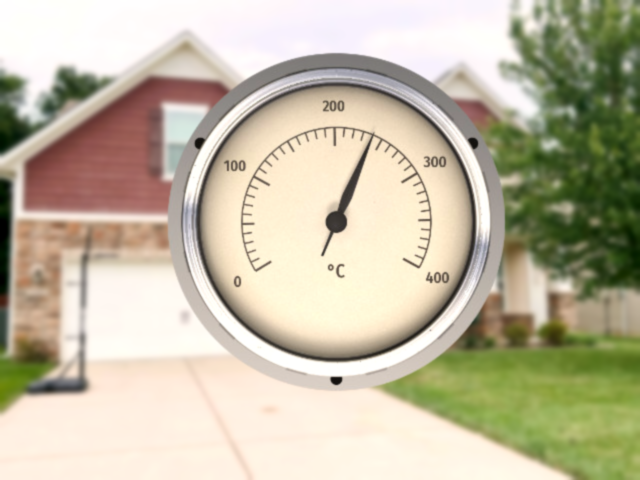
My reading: 240 °C
